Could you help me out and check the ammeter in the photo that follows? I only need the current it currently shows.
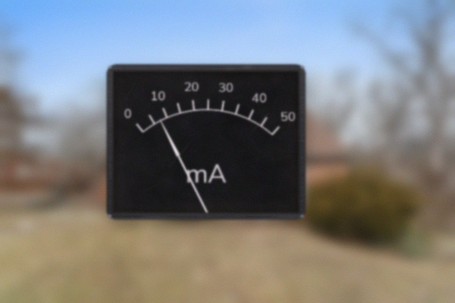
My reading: 7.5 mA
